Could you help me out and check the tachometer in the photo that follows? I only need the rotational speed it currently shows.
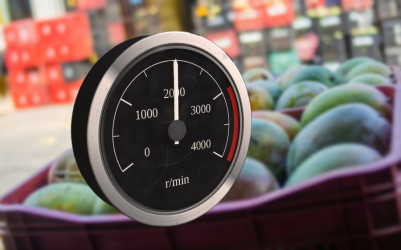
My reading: 2000 rpm
